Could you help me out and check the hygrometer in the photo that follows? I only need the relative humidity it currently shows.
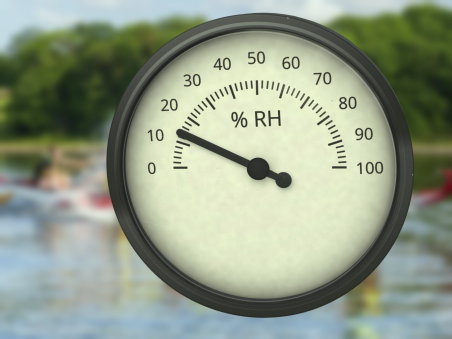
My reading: 14 %
